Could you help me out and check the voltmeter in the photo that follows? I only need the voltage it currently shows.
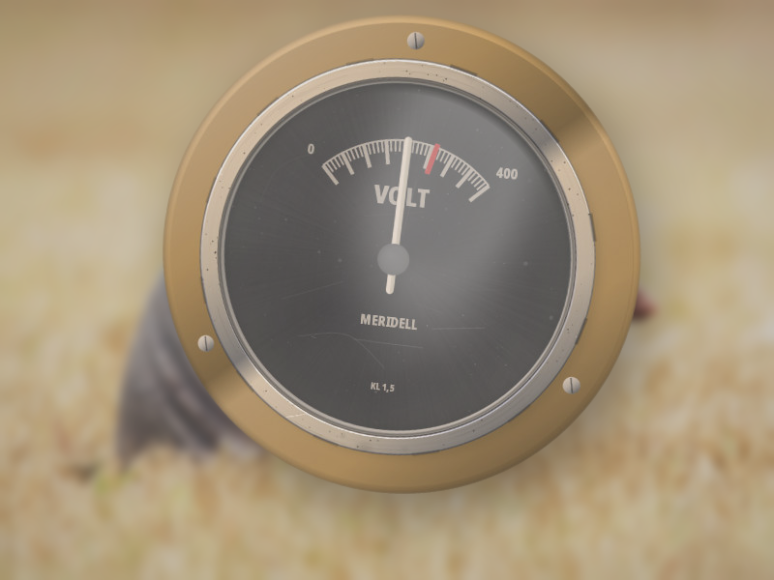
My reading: 200 V
